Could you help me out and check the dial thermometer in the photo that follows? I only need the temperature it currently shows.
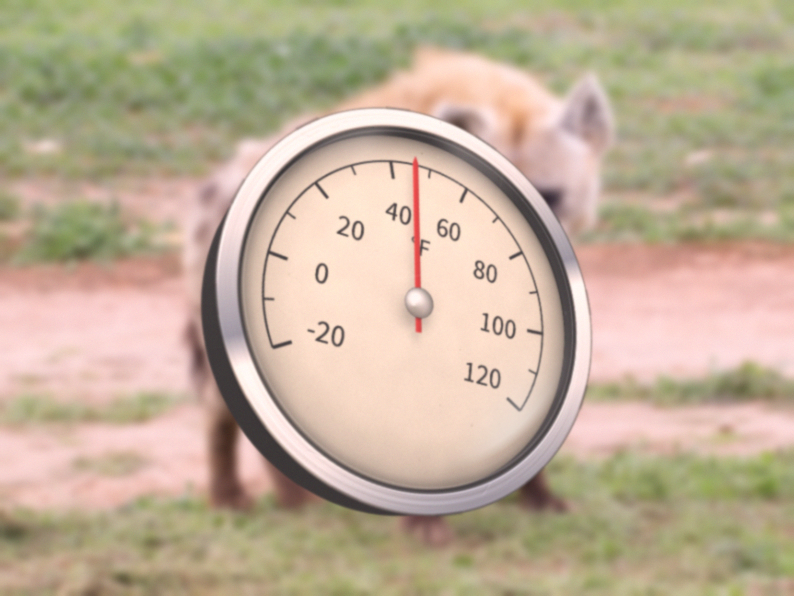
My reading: 45 °F
